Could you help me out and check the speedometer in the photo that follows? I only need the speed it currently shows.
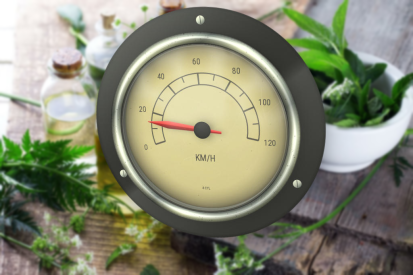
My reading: 15 km/h
